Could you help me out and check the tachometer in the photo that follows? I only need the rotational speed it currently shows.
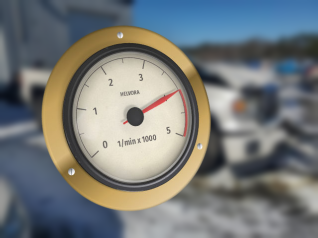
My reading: 4000 rpm
